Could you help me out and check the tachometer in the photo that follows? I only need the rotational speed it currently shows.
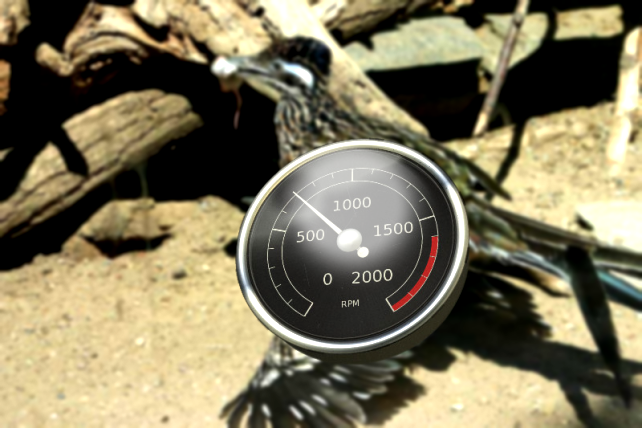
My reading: 700 rpm
